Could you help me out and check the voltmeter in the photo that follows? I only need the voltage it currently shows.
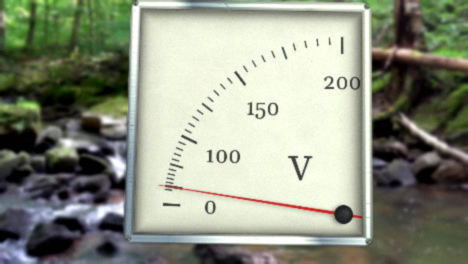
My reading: 50 V
